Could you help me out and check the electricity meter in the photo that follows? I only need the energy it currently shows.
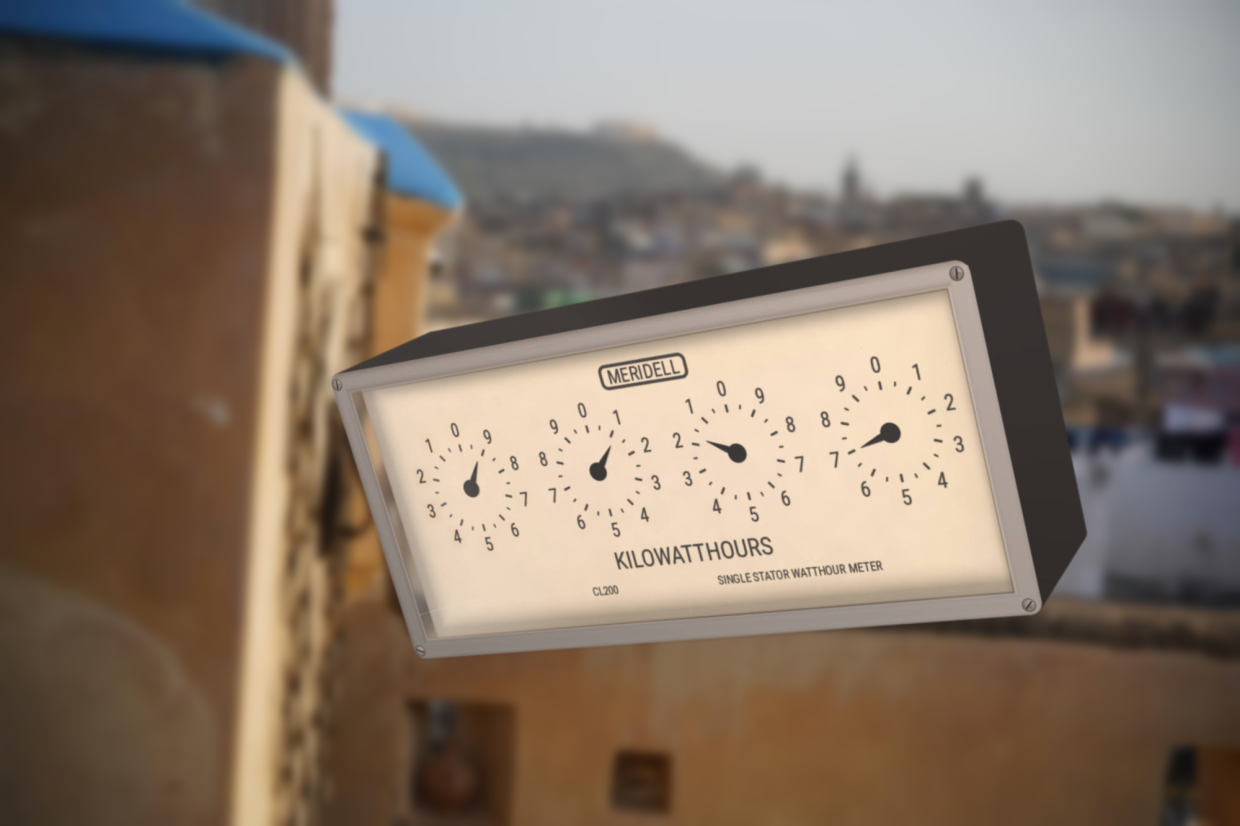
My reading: 9117 kWh
